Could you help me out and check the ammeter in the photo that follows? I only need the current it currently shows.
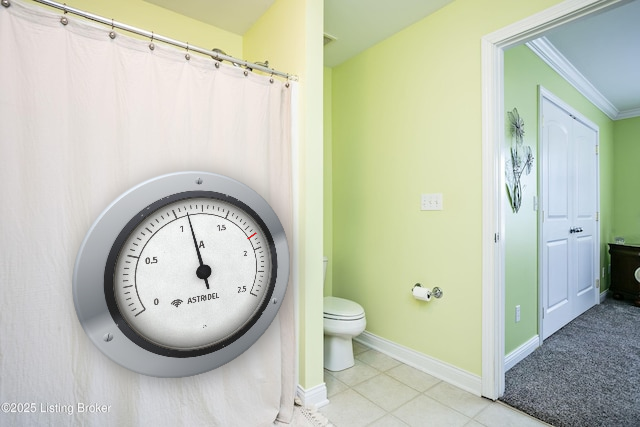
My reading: 1.1 A
